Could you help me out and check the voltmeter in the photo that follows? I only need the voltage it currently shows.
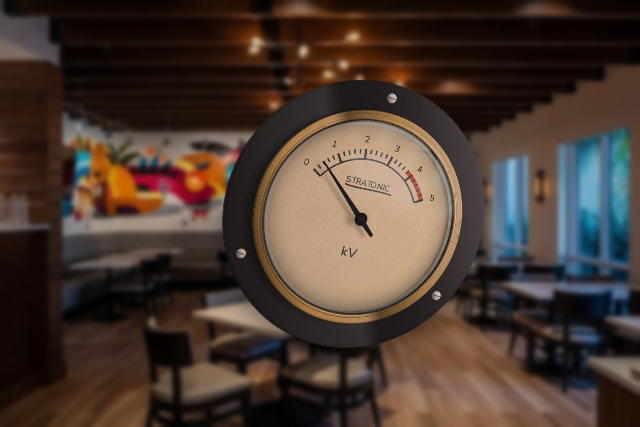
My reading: 0.4 kV
